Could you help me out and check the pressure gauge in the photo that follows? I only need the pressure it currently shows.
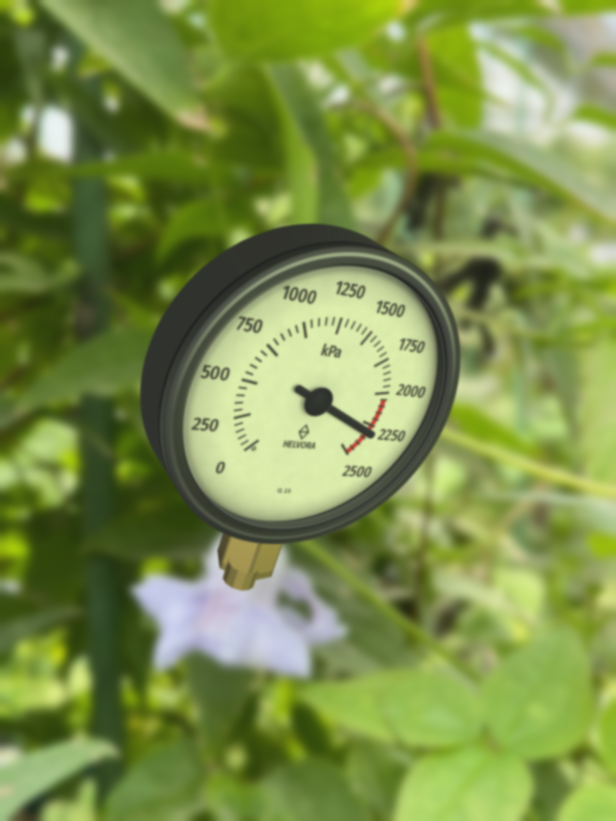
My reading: 2300 kPa
